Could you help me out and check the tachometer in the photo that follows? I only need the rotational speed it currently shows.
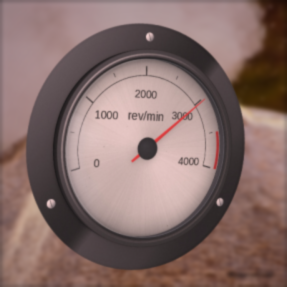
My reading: 3000 rpm
